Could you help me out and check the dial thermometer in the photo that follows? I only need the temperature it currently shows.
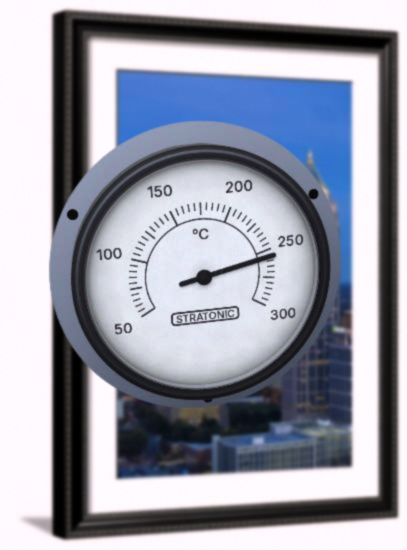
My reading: 255 °C
